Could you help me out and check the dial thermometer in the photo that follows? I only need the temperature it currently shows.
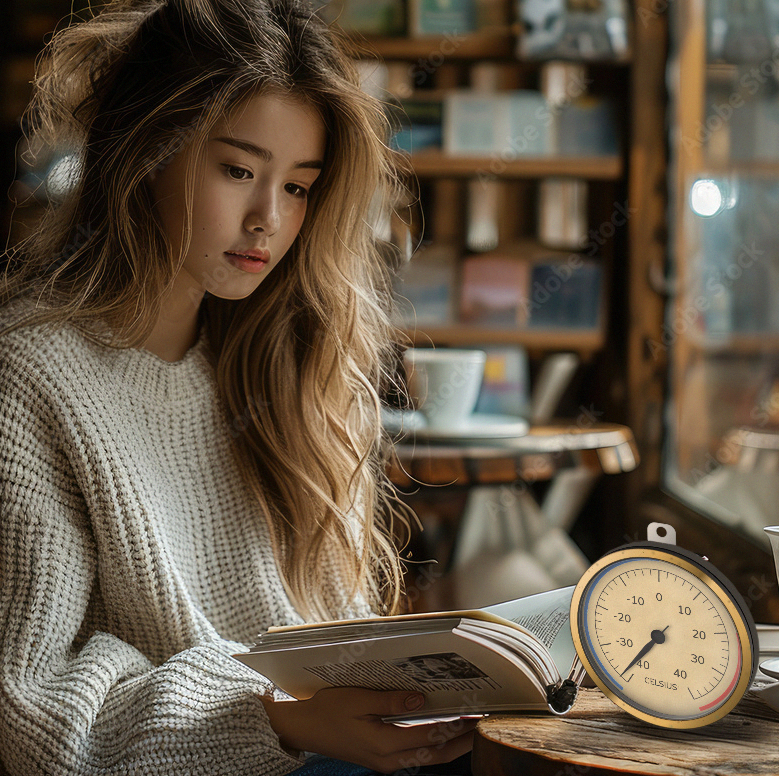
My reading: -38 °C
